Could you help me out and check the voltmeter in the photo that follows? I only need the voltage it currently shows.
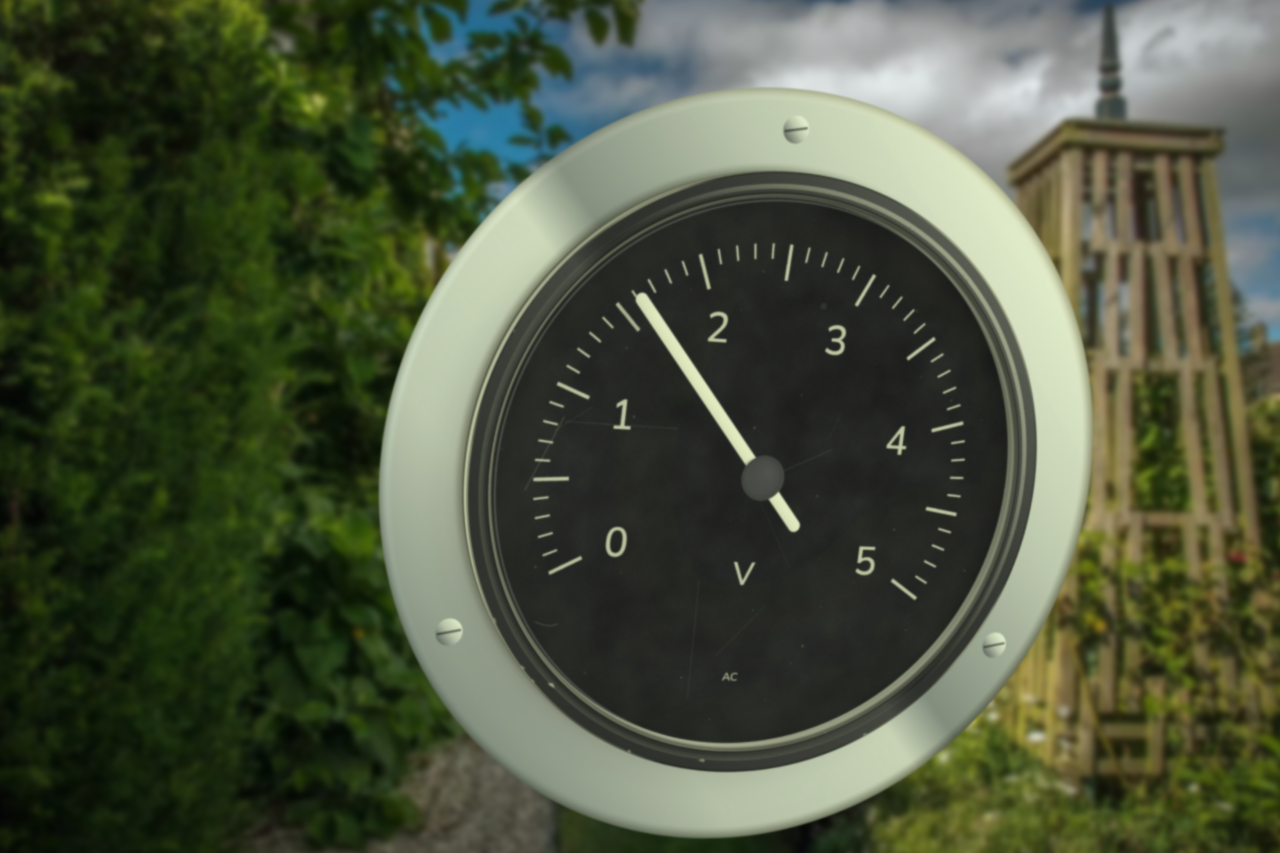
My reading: 1.6 V
